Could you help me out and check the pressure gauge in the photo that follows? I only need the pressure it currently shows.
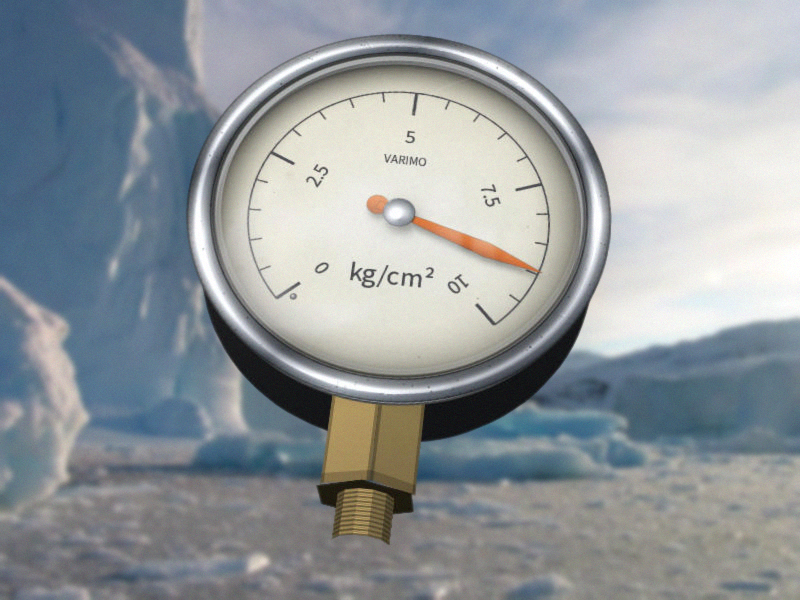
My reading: 9 kg/cm²
